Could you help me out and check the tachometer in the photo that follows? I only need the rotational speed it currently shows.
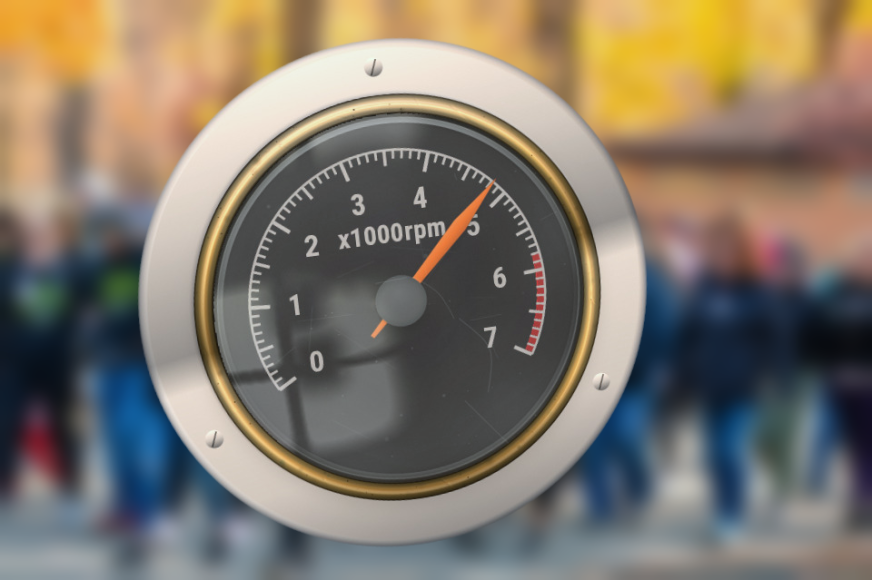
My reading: 4800 rpm
